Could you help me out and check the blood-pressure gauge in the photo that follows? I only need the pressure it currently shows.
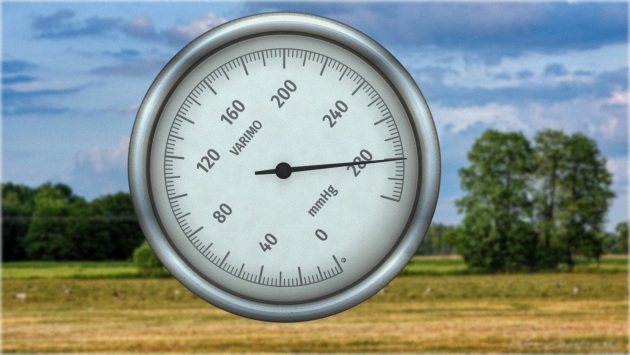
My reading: 280 mmHg
